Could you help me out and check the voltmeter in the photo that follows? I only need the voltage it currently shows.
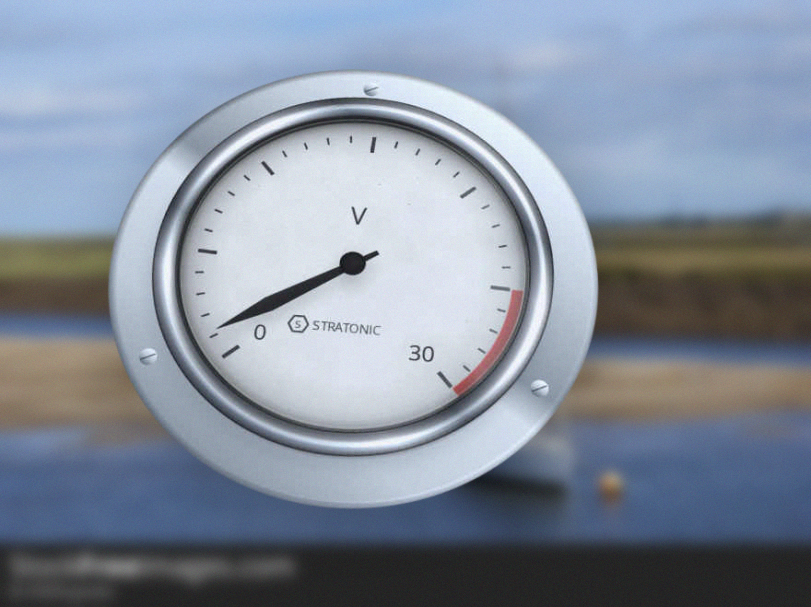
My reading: 1 V
